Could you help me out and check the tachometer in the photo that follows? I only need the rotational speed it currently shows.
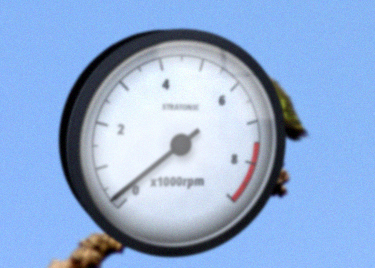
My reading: 250 rpm
